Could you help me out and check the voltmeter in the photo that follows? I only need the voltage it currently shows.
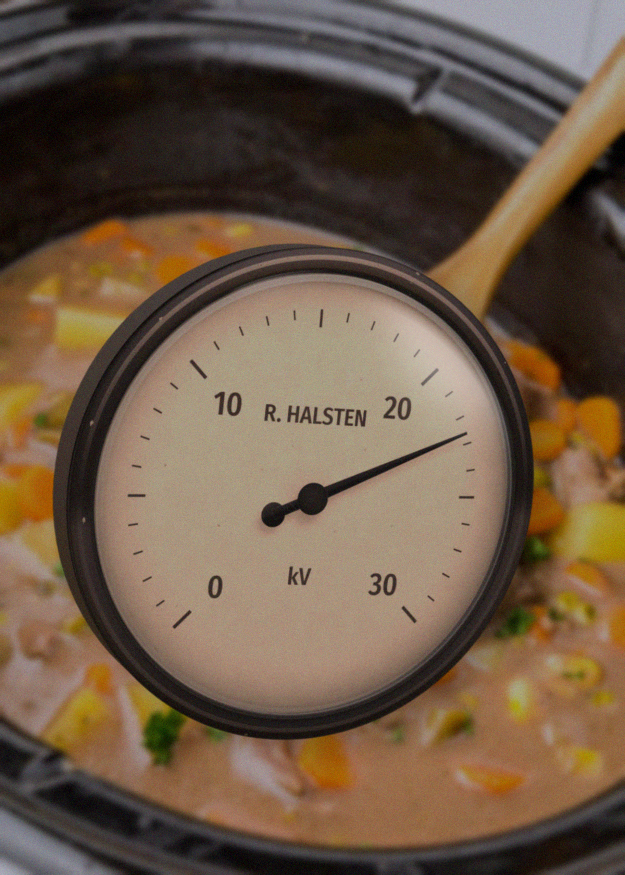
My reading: 22.5 kV
